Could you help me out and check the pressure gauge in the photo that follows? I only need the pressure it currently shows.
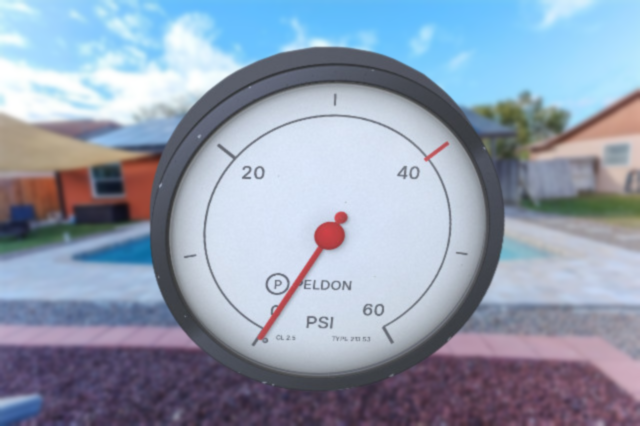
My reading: 0 psi
